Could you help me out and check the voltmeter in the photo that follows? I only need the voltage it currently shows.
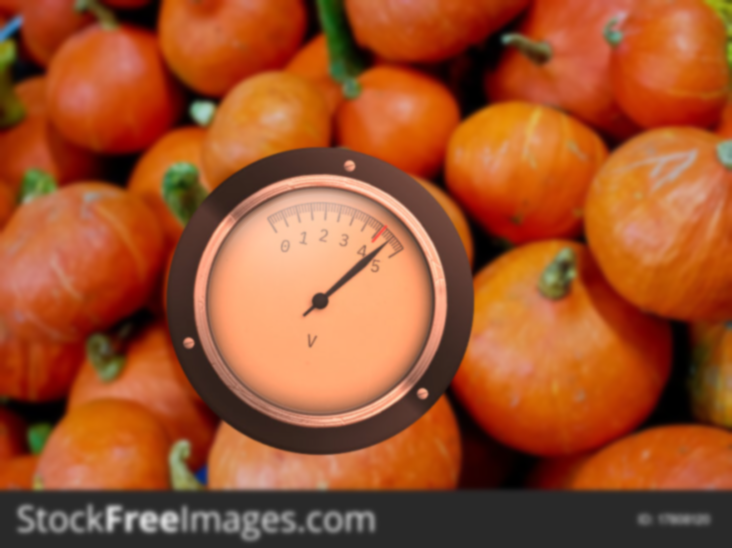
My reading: 4.5 V
